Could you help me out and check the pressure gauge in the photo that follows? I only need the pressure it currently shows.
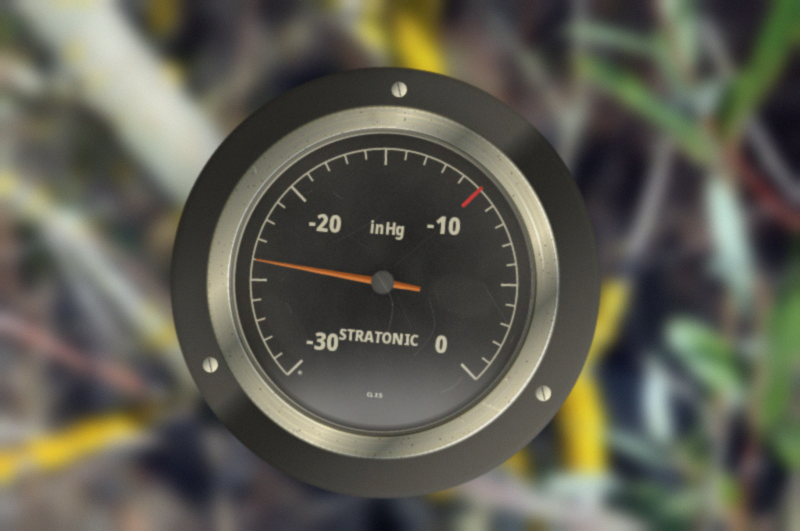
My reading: -24 inHg
